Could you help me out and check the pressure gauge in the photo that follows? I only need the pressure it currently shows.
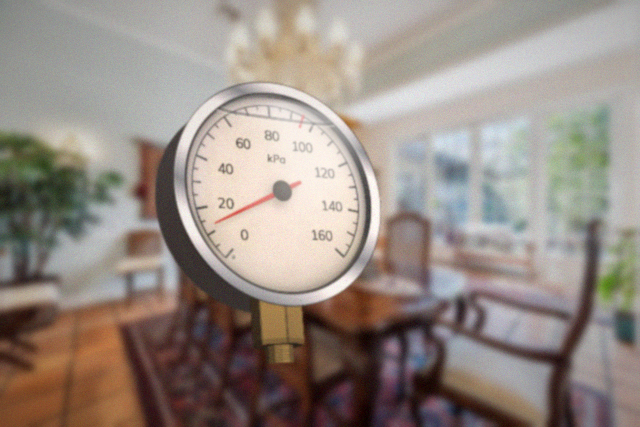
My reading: 12.5 kPa
